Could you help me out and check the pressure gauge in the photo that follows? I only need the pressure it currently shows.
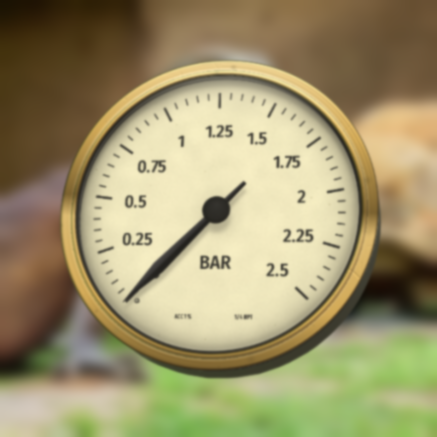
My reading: 0 bar
